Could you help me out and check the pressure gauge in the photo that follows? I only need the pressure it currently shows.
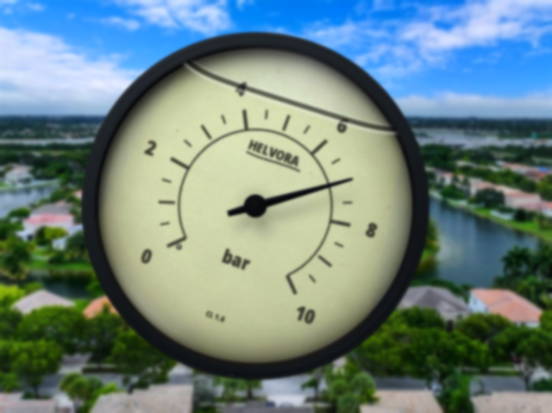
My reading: 7 bar
